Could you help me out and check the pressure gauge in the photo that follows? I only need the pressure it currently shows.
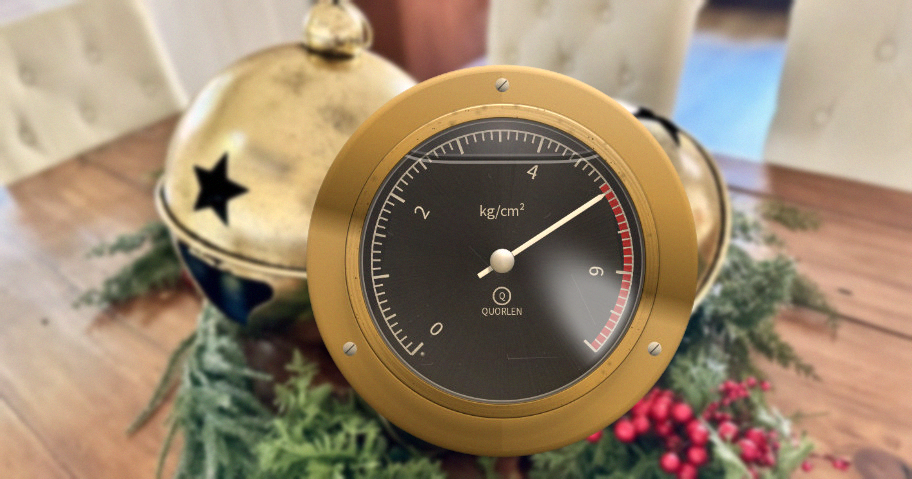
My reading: 5 kg/cm²
